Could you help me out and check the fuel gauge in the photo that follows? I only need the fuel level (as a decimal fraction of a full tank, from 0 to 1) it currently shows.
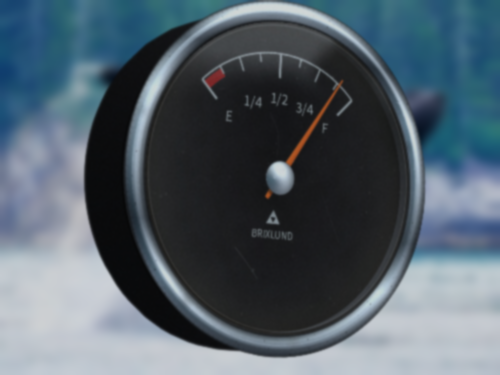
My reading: 0.875
